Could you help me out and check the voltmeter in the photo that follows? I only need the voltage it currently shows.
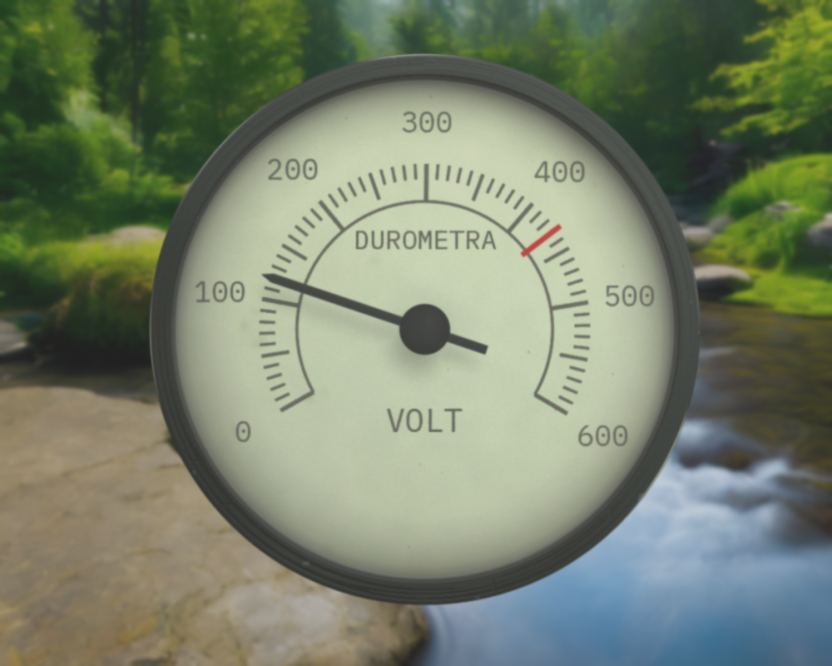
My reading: 120 V
